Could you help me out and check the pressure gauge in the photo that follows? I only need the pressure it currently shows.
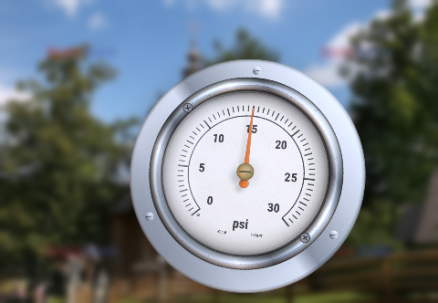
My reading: 15 psi
